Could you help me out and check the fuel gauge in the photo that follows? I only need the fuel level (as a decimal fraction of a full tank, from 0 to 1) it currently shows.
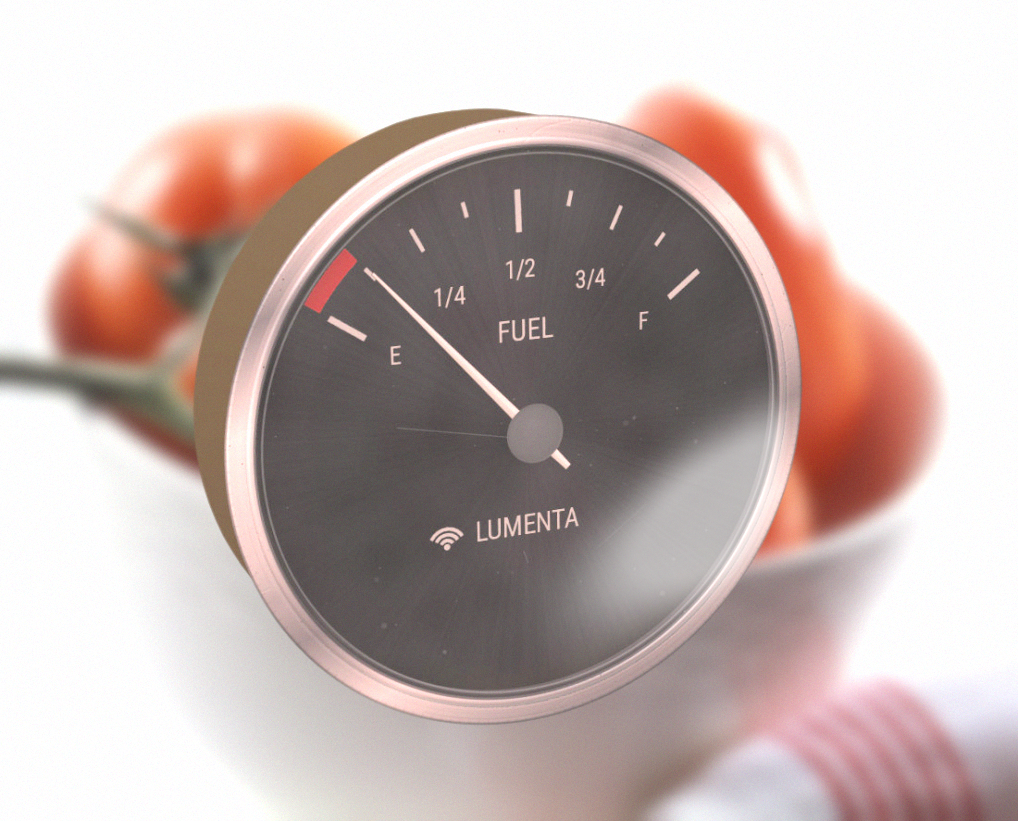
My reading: 0.125
